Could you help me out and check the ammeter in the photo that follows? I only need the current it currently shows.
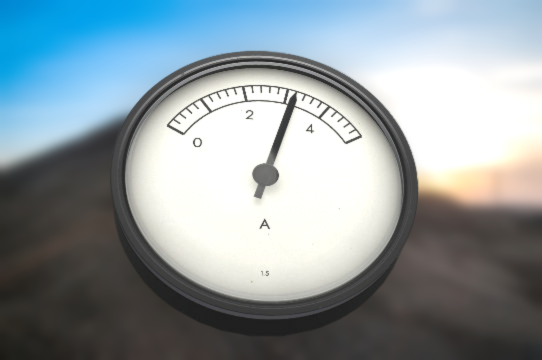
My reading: 3.2 A
